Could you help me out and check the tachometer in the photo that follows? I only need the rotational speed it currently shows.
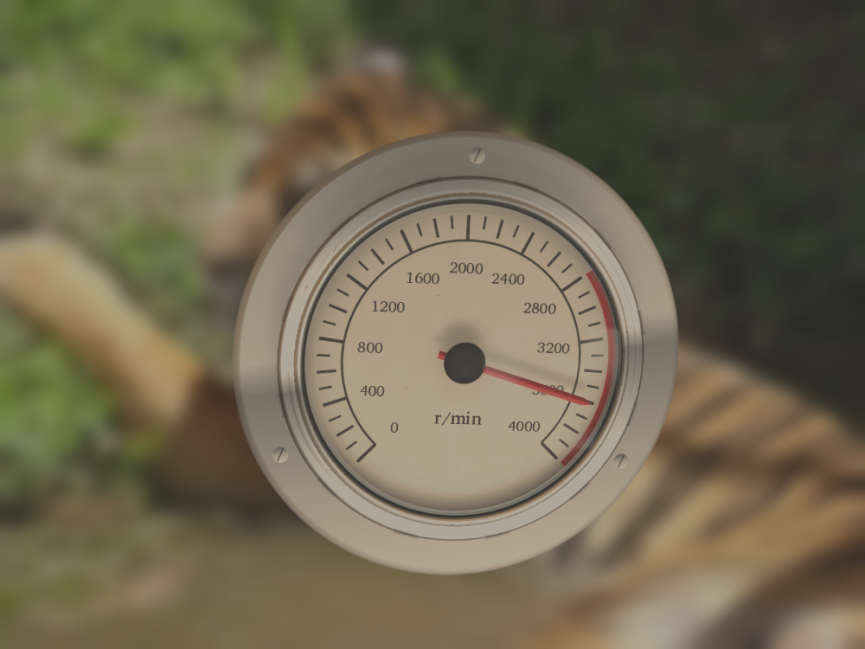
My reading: 3600 rpm
